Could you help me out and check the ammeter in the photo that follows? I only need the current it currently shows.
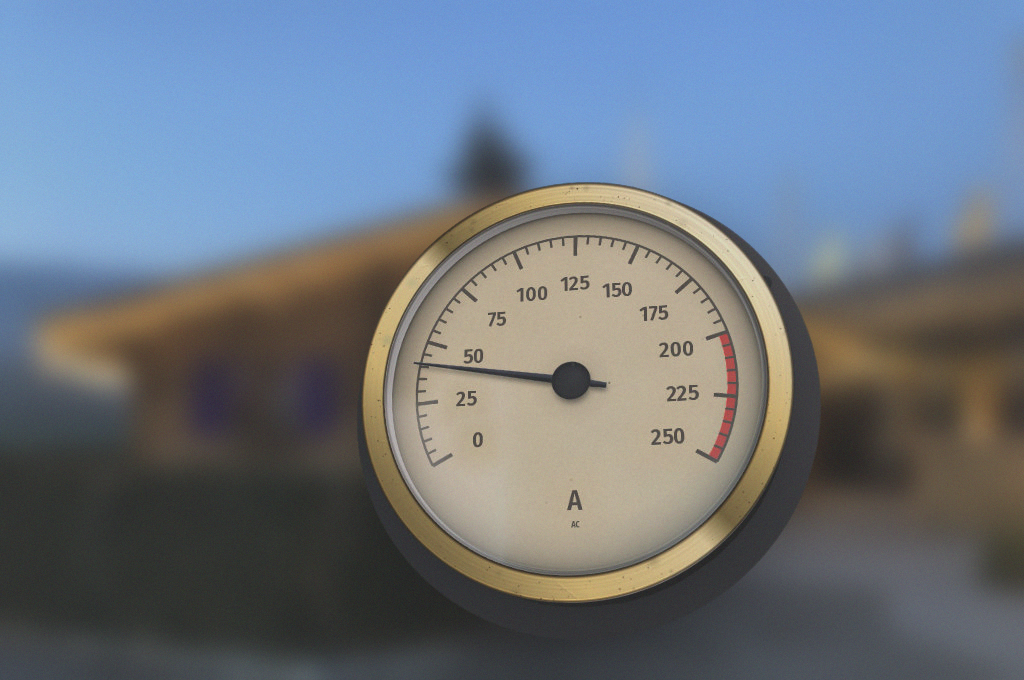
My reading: 40 A
